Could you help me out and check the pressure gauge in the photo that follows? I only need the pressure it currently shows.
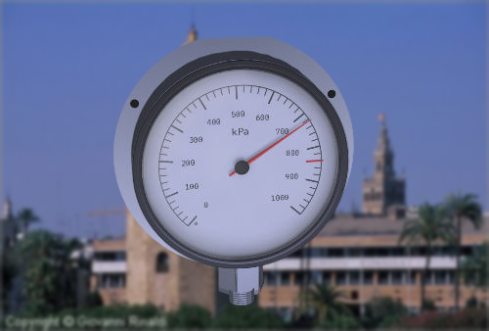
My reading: 720 kPa
